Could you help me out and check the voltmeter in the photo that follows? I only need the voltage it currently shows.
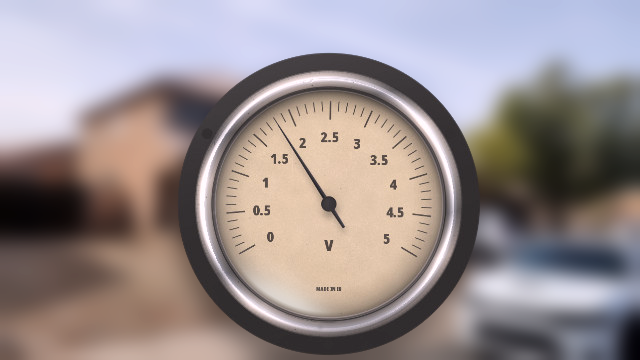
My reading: 1.8 V
